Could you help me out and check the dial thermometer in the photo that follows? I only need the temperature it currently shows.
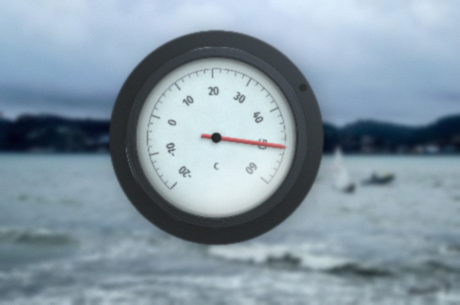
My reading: 50 °C
